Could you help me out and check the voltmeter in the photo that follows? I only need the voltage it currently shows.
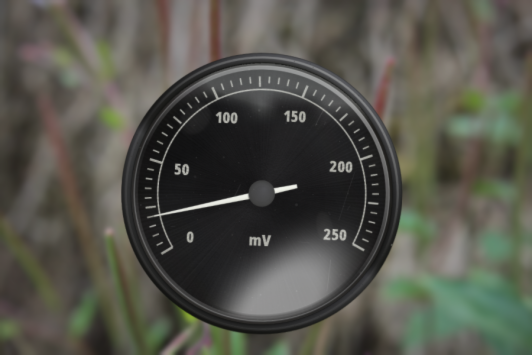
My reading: 20 mV
